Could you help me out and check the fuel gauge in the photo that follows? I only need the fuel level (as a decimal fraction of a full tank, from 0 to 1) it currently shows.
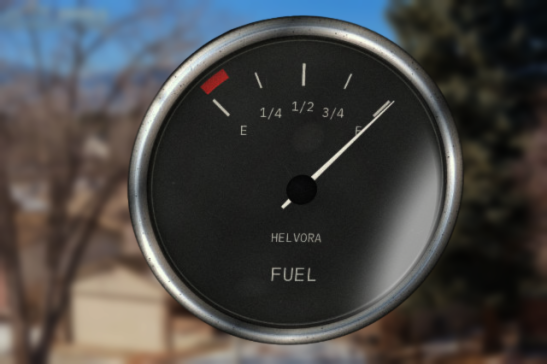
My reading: 1
